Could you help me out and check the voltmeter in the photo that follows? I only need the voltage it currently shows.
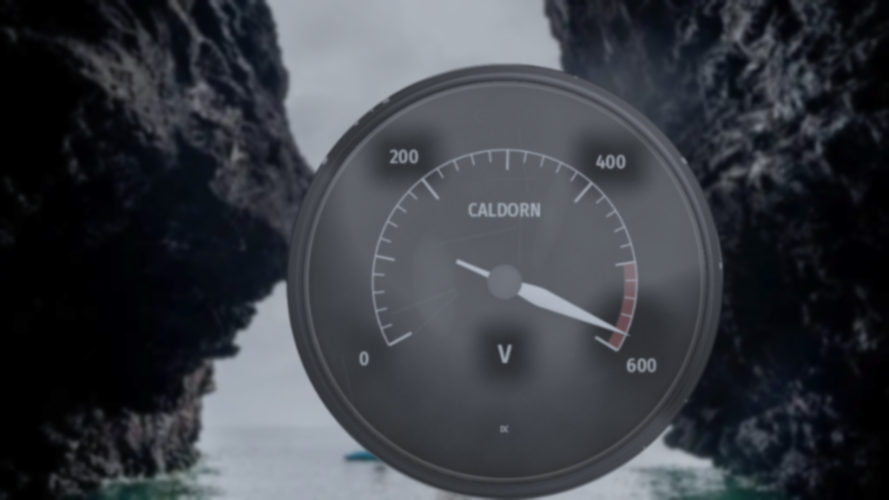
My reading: 580 V
